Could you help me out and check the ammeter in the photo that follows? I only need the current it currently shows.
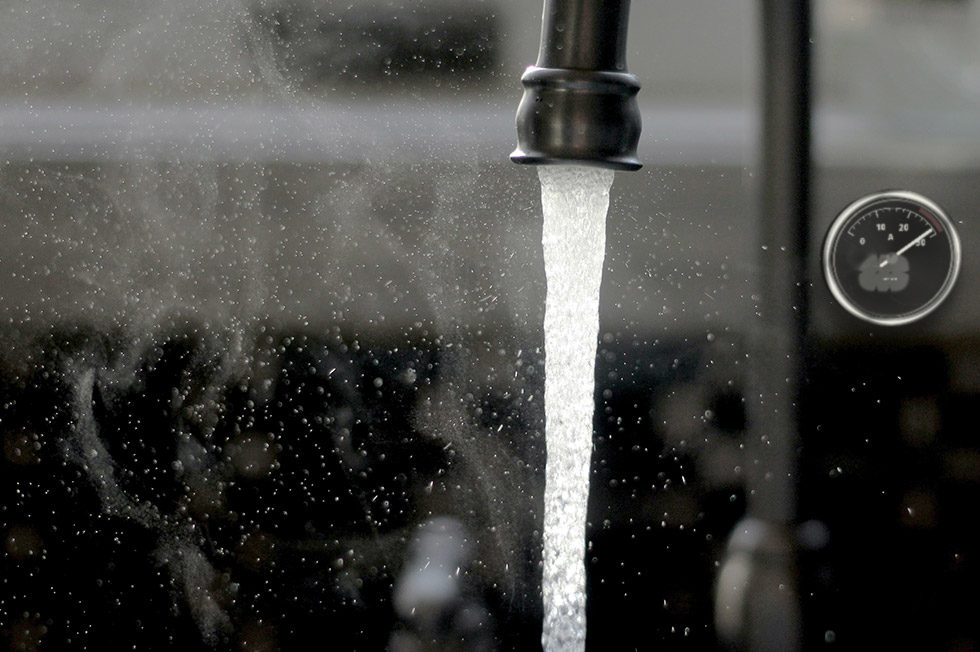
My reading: 28 A
